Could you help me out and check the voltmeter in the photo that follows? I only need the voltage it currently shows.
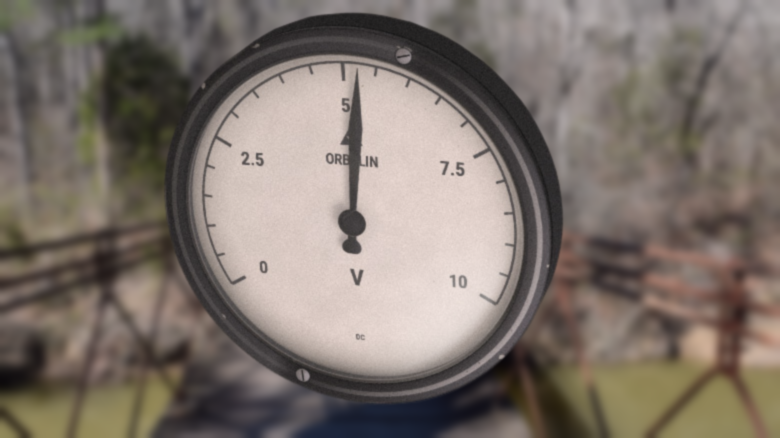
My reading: 5.25 V
